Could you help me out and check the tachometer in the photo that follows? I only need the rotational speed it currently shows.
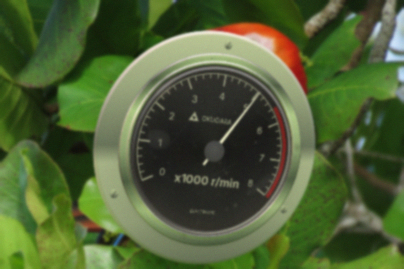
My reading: 5000 rpm
